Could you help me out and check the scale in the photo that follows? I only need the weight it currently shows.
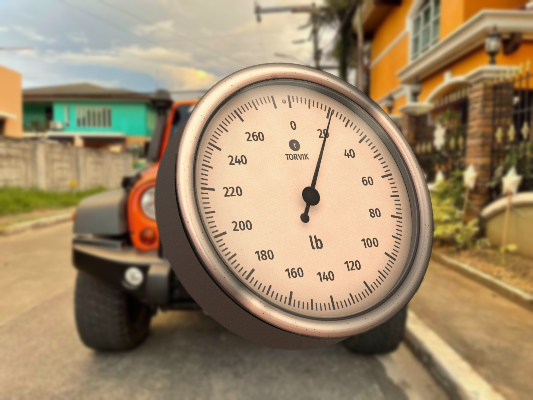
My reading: 20 lb
